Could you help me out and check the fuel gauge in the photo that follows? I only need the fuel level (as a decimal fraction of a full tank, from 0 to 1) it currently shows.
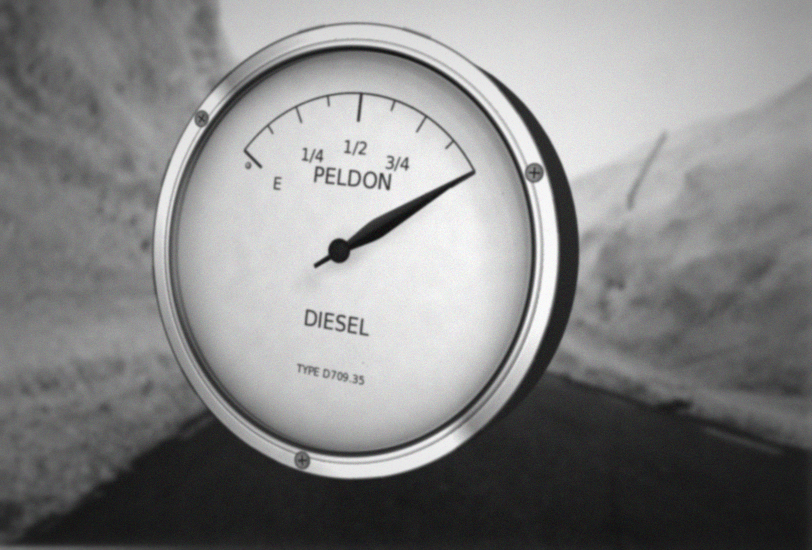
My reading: 1
